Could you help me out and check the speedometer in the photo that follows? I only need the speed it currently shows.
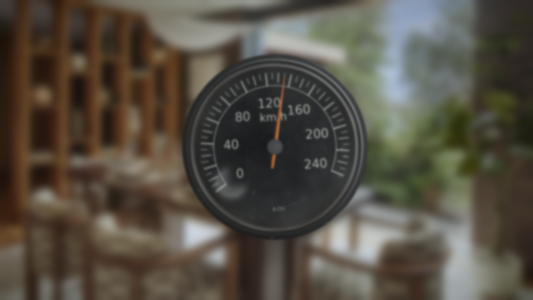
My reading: 135 km/h
